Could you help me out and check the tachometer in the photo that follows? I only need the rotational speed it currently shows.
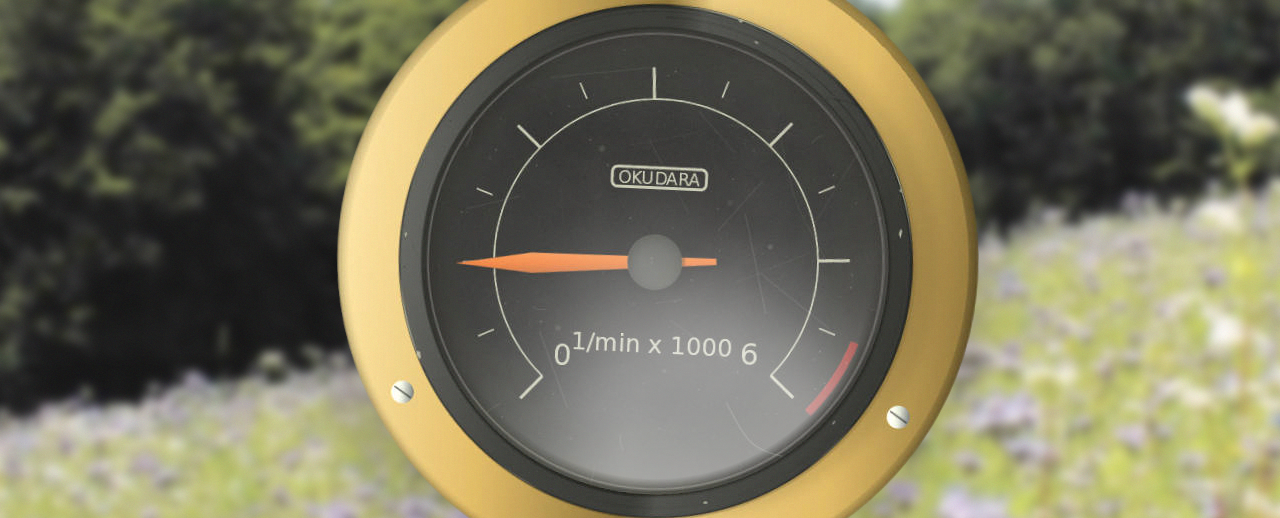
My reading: 1000 rpm
